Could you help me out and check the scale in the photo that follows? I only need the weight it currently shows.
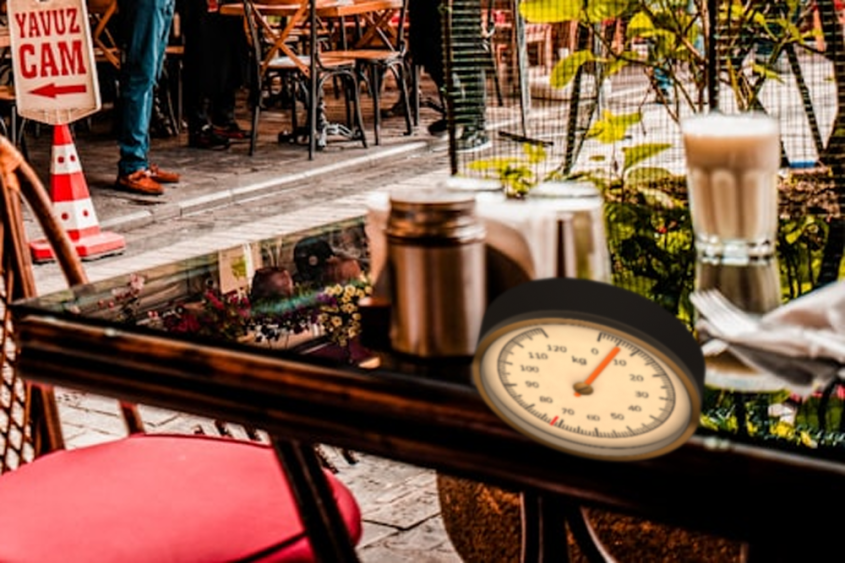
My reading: 5 kg
